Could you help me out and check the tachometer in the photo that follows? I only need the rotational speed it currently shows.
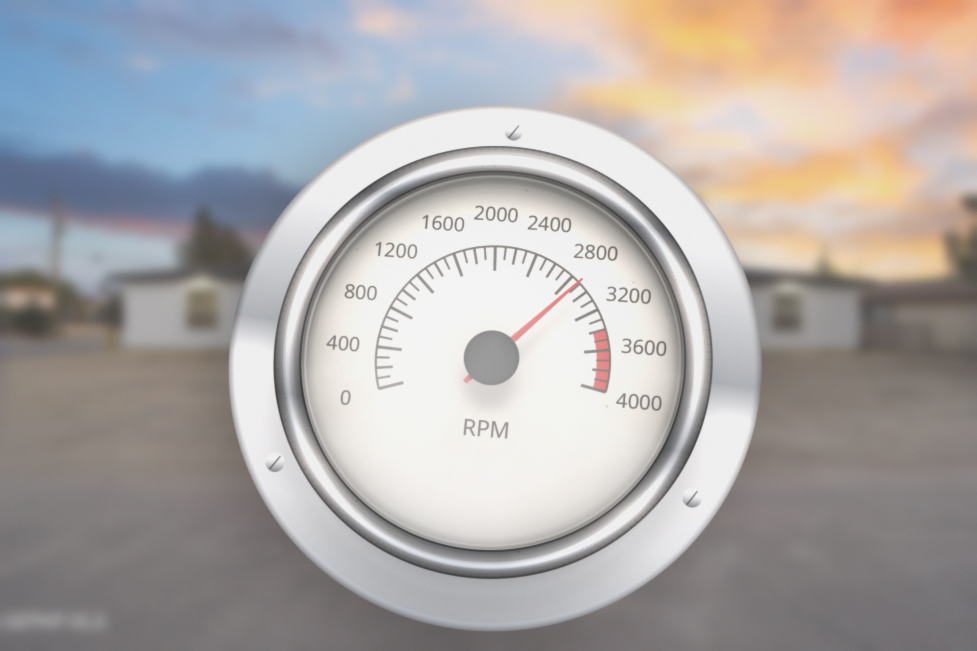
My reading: 2900 rpm
